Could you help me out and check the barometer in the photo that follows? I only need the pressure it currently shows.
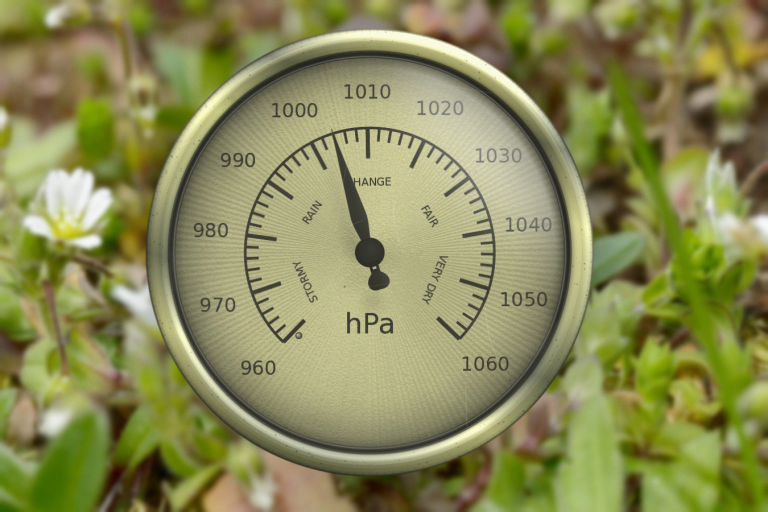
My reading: 1004 hPa
